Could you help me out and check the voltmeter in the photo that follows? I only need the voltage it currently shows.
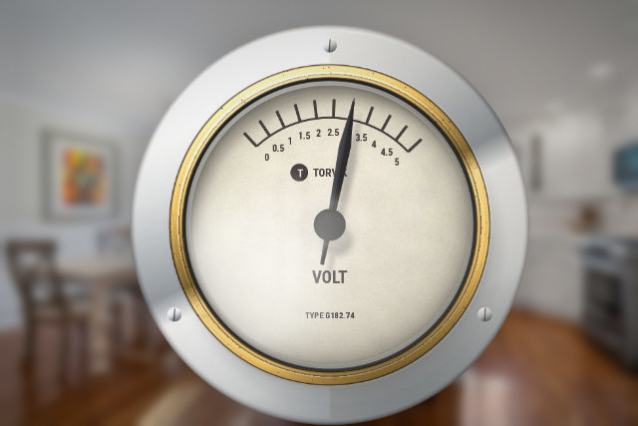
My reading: 3 V
